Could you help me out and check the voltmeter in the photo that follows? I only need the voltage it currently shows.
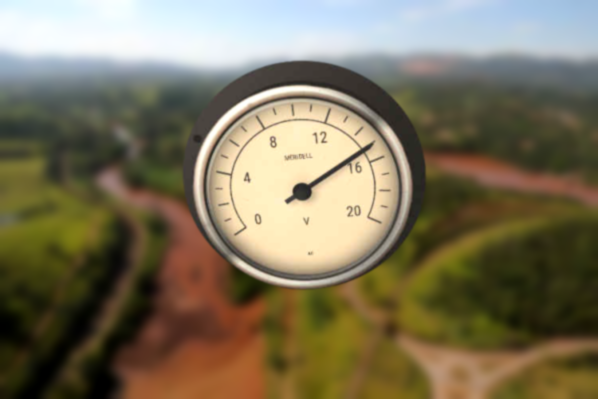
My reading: 15 V
